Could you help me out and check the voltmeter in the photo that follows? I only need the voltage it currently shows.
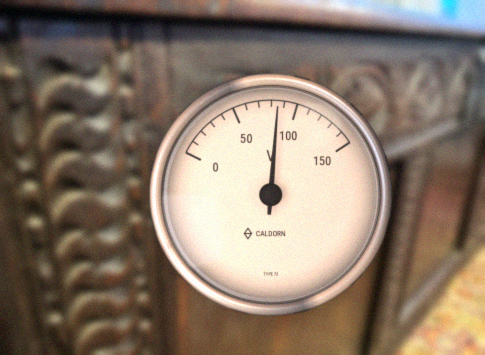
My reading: 85 V
